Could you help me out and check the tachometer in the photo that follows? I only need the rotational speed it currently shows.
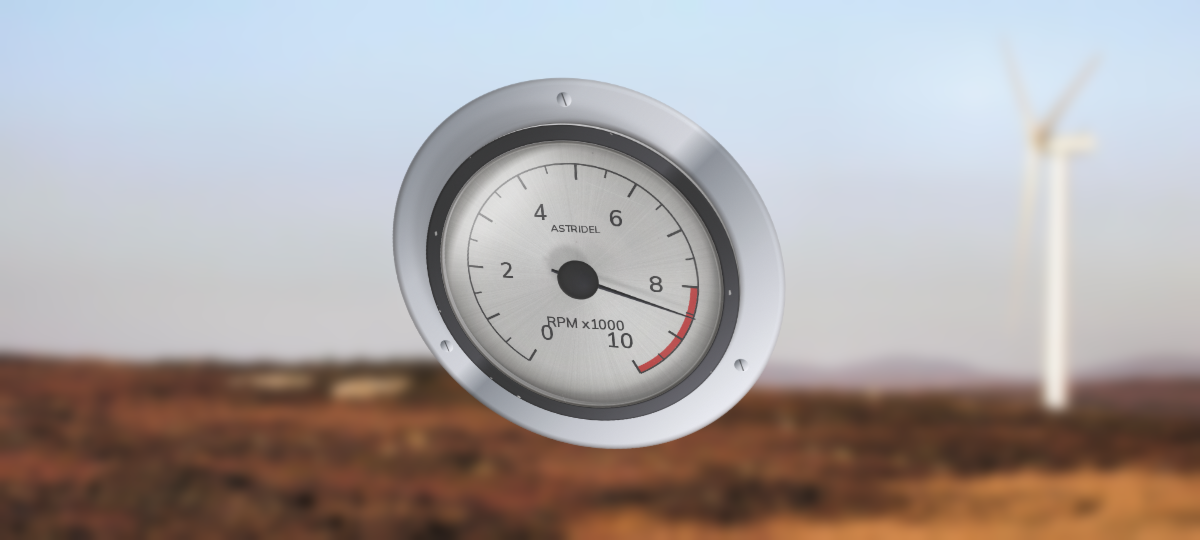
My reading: 8500 rpm
